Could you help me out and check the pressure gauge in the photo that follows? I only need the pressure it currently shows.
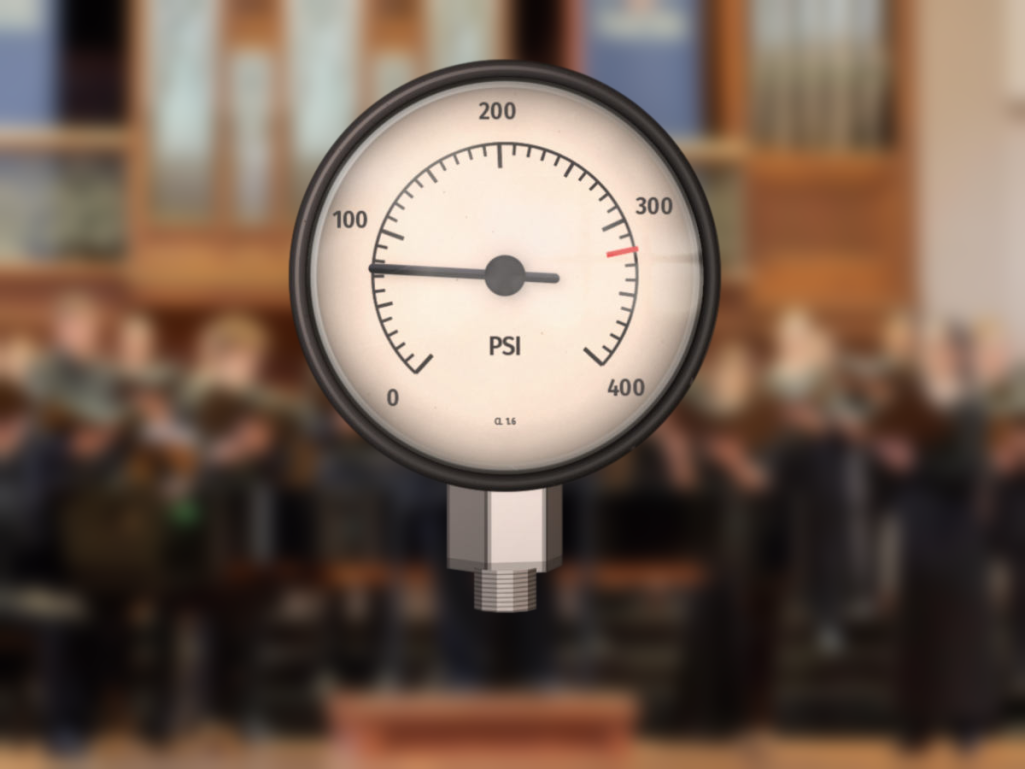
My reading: 75 psi
